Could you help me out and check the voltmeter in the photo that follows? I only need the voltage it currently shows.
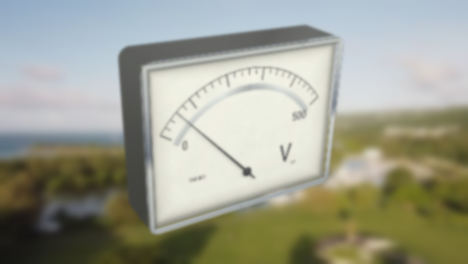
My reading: 60 V
